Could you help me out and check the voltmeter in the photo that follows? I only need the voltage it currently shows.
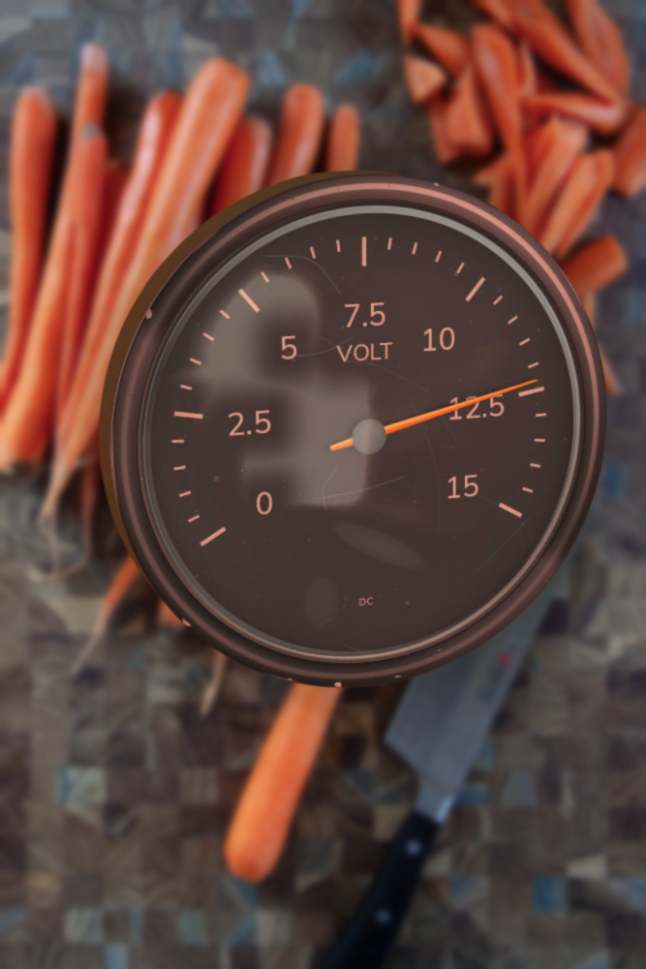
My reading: 12.25 V
